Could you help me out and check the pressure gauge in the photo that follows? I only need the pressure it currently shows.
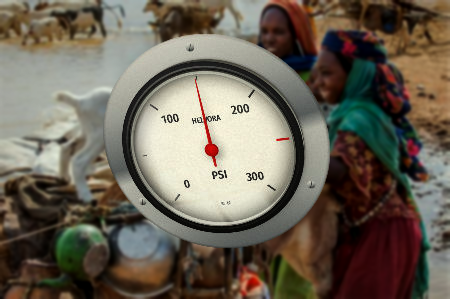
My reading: 150 psi
